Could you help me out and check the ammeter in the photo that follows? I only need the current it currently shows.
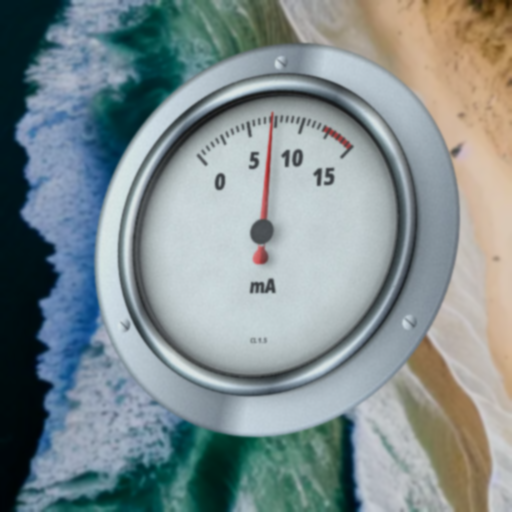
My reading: 7.5 mA
